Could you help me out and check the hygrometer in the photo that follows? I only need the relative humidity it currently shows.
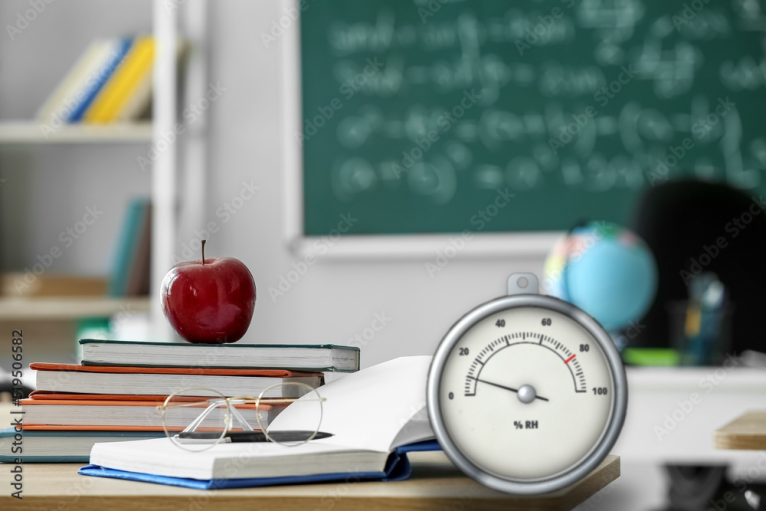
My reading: 10 %
